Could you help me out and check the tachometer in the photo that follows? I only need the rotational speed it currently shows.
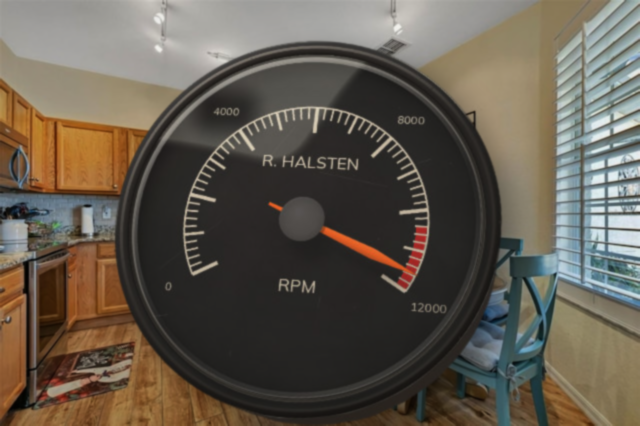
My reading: 11600 rpm
